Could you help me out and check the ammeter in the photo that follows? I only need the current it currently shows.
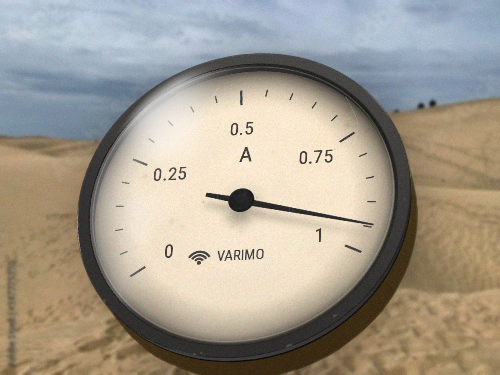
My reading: 0.95 A
